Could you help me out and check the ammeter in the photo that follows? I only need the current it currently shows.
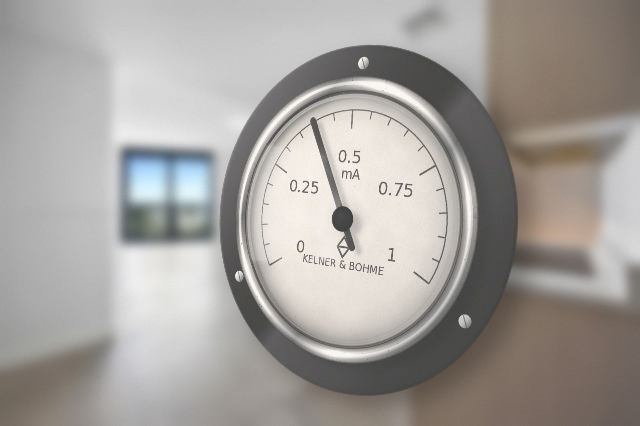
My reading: 0.4 mA
